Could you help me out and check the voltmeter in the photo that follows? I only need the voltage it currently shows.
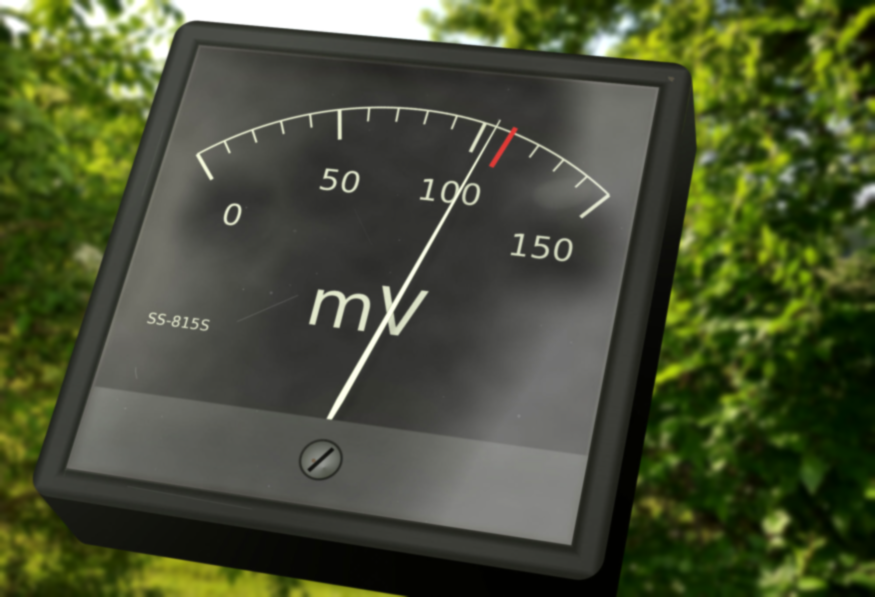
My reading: 105 mV
